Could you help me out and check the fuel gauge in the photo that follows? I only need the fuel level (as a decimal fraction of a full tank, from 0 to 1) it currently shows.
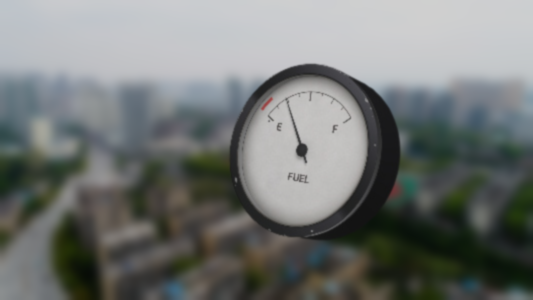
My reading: 0.25
